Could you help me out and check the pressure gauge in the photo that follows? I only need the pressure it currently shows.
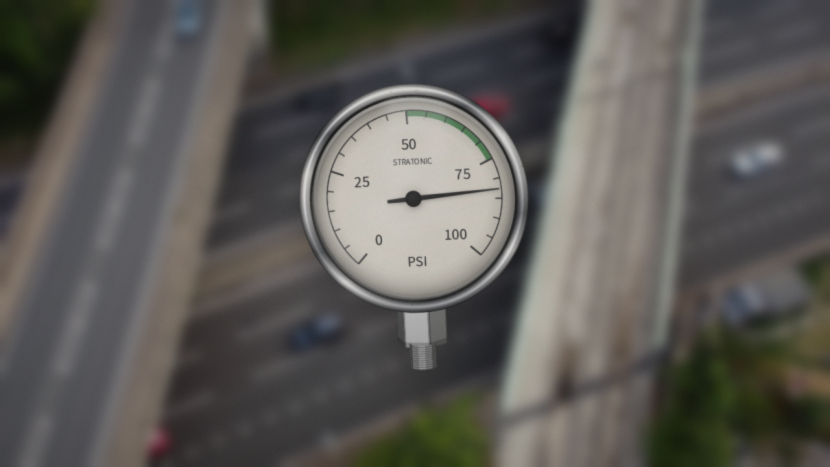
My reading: 82.5 psi
